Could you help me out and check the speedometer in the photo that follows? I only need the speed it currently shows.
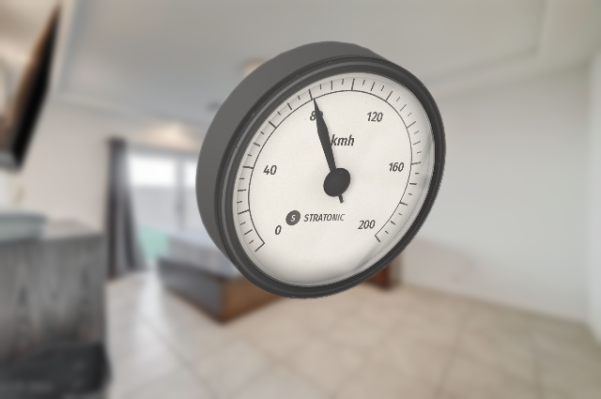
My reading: 80 km/h
